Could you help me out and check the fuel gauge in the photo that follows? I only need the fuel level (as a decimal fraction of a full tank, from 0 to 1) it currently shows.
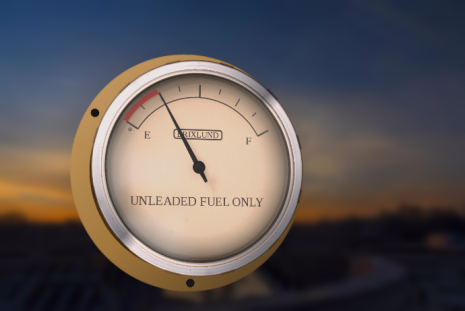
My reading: 0.25
